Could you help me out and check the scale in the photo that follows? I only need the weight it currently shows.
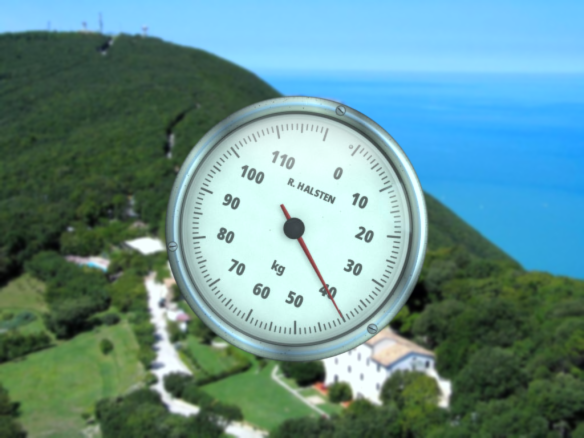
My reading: 40 kg
